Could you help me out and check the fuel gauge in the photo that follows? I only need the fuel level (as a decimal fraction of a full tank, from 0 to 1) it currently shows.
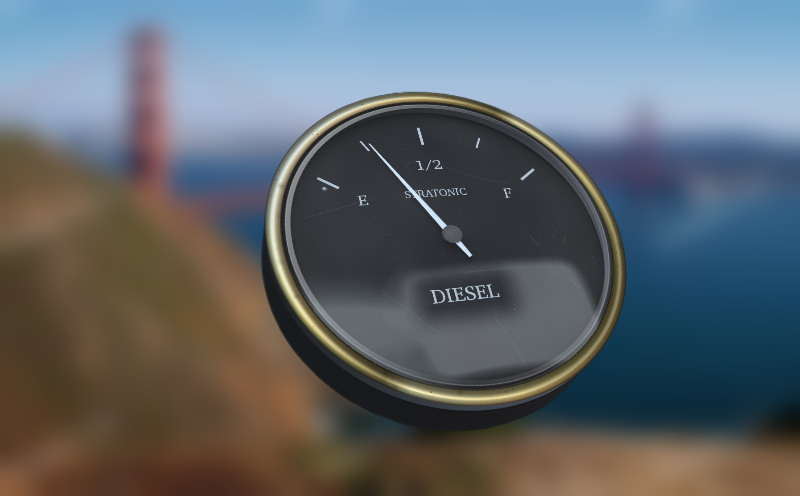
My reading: 0.25
